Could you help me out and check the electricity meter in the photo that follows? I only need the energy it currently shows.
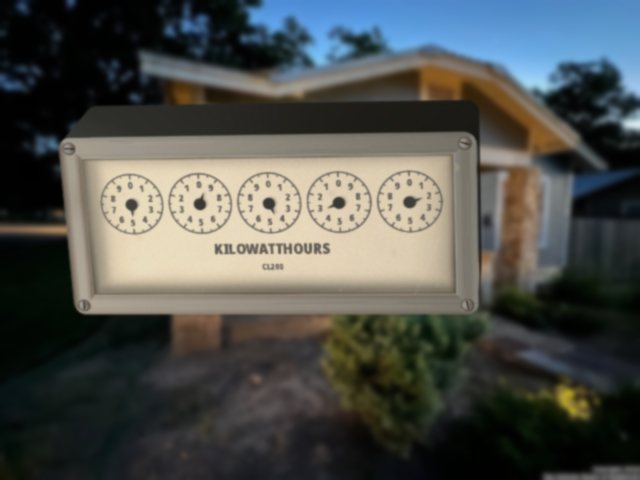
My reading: 49432 kWh
